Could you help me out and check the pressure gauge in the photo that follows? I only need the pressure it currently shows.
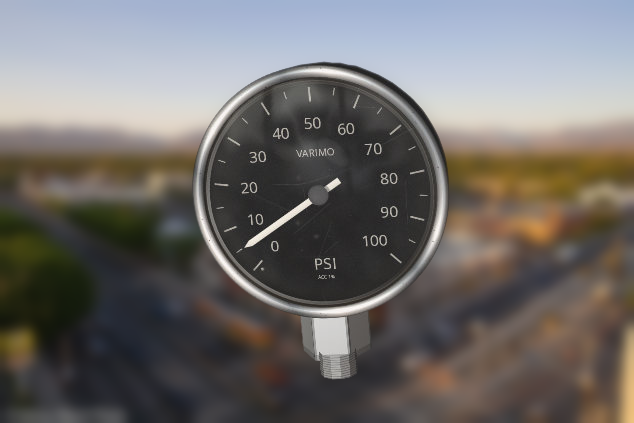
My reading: 5 psi
